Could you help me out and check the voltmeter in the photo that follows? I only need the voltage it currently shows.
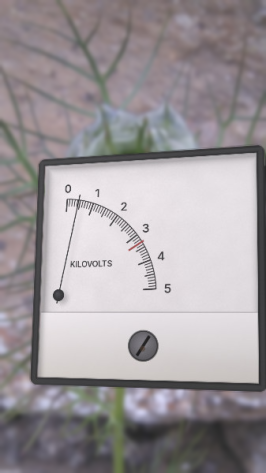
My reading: 0.5 kV
